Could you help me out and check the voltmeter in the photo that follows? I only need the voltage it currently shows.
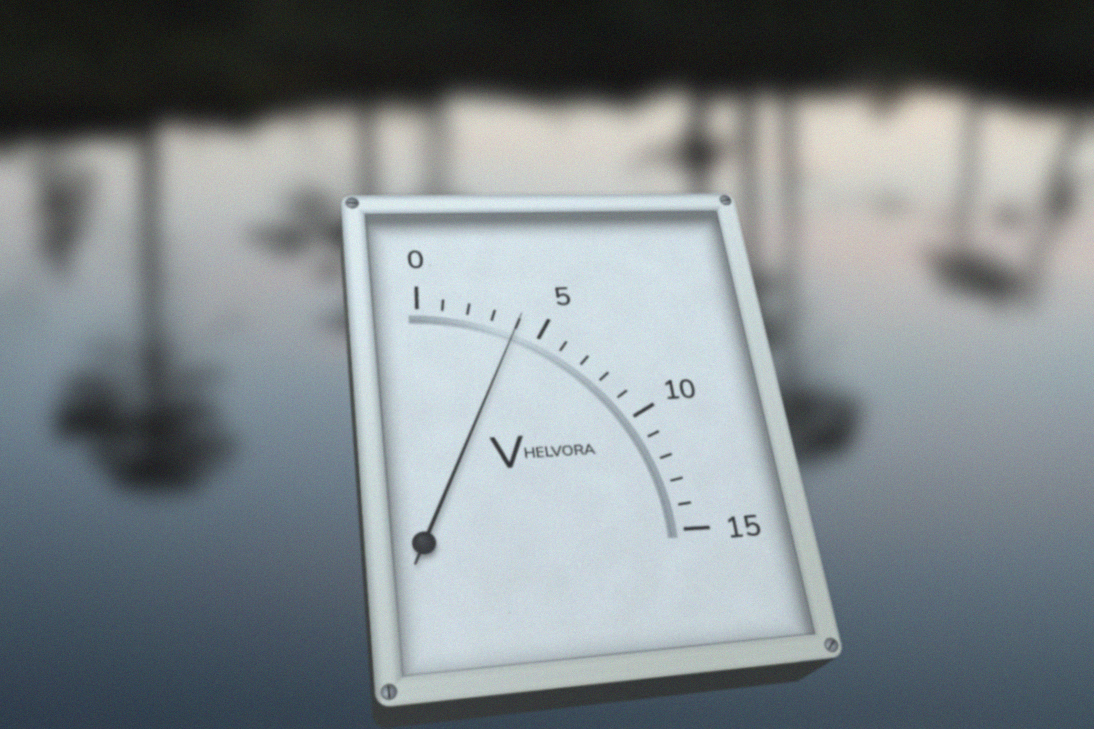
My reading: 4 V
